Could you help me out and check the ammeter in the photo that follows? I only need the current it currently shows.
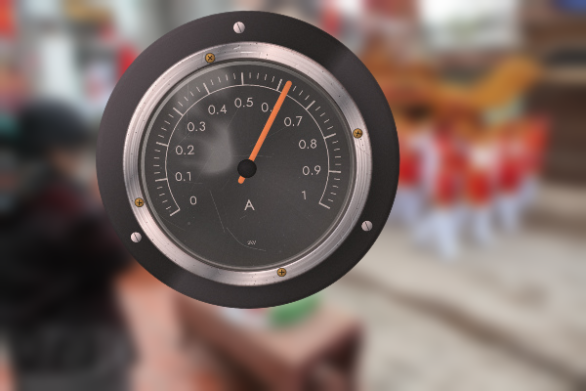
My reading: 0.62 A
